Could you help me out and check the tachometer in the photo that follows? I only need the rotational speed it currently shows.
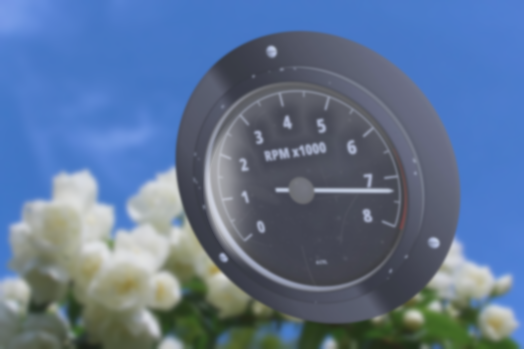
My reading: 7250 rpm
